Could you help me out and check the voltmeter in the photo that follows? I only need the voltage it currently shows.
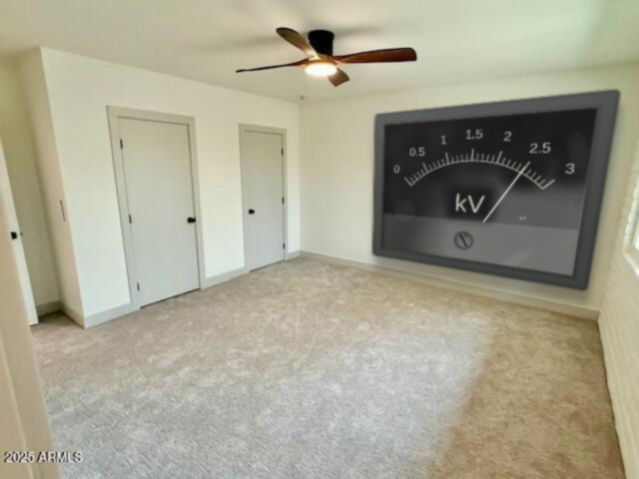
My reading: 2.5 kV
